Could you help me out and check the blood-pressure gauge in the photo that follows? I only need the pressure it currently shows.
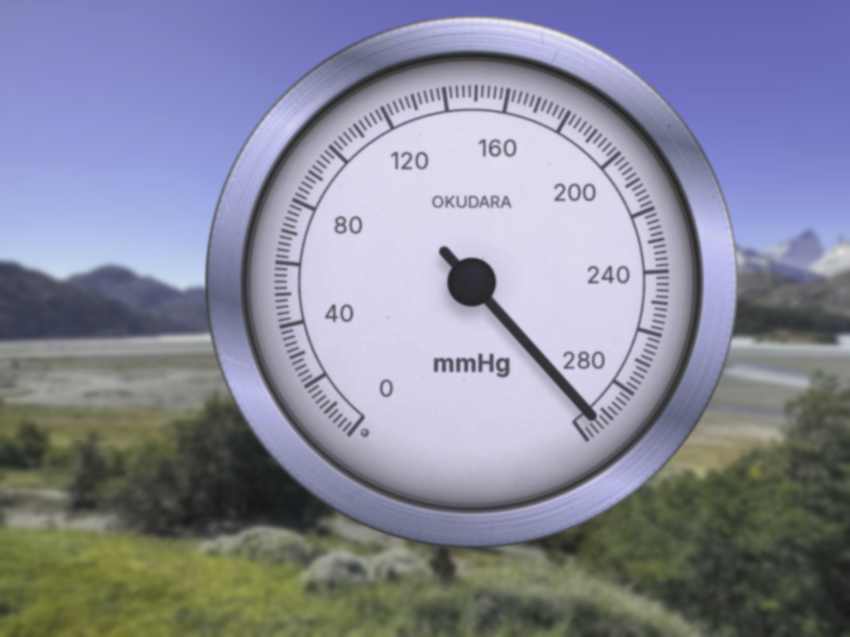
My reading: 294 mmHg
